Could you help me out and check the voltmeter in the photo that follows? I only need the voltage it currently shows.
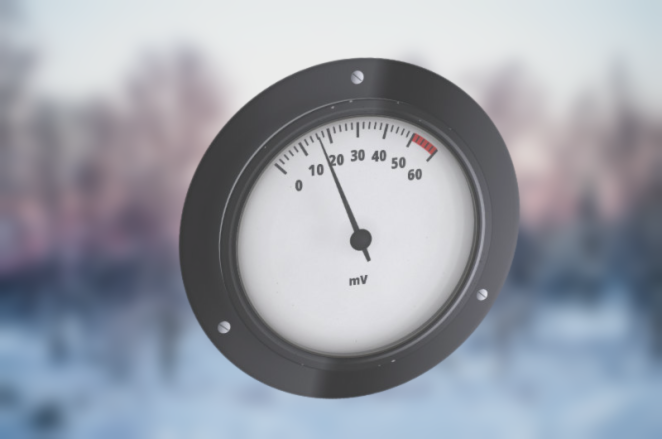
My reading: 16 mV
